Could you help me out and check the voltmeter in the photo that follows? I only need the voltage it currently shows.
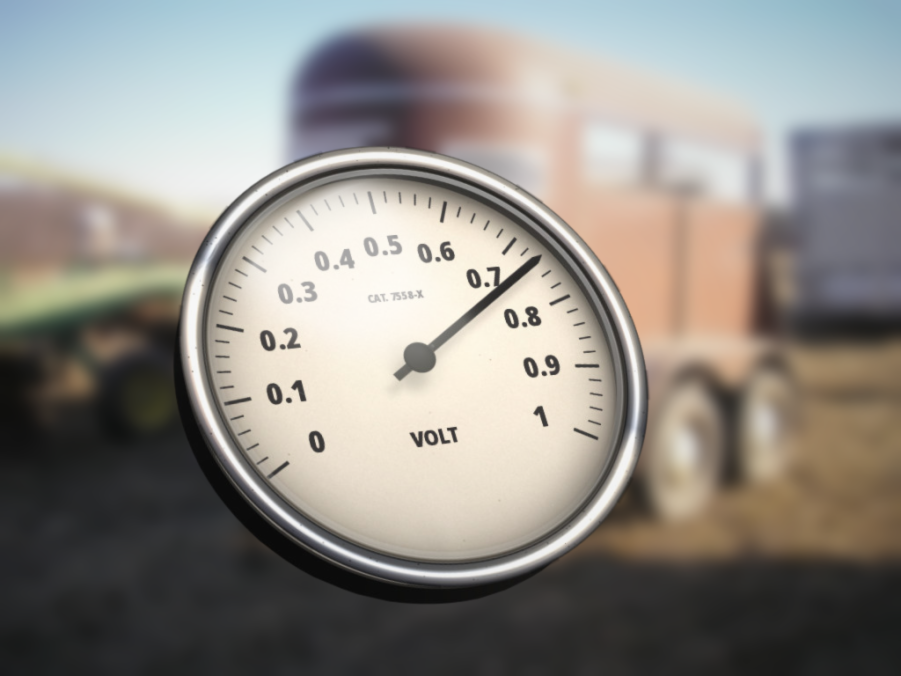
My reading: 0.74 V
